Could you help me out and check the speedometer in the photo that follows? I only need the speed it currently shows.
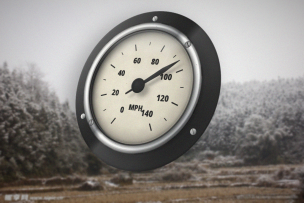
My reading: 95 mph
